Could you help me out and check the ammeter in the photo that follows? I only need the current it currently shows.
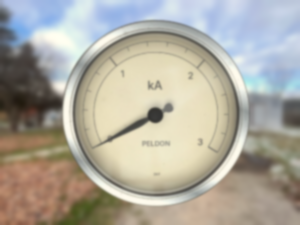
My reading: 0 kA
